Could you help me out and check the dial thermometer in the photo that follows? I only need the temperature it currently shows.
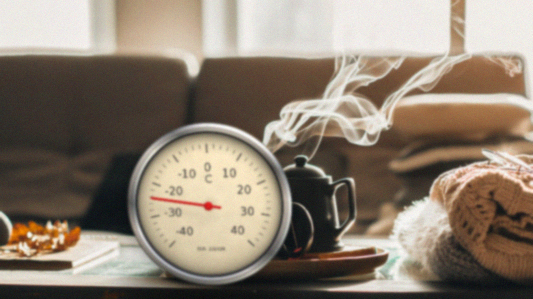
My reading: -24 °C
